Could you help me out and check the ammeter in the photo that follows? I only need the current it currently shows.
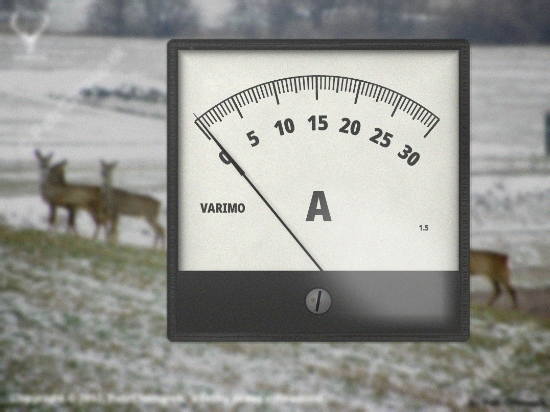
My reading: 0.5 A
